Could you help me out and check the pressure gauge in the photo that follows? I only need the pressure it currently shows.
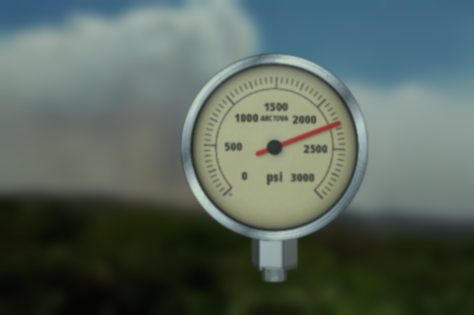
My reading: 2250 psi
